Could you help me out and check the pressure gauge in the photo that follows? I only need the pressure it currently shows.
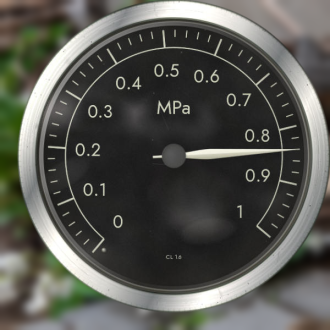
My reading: 0.84 MPa
